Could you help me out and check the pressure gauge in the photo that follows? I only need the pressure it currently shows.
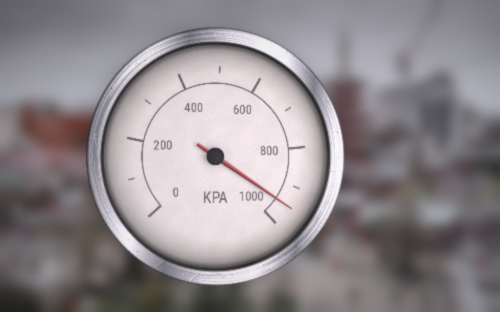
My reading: 950 kPa
